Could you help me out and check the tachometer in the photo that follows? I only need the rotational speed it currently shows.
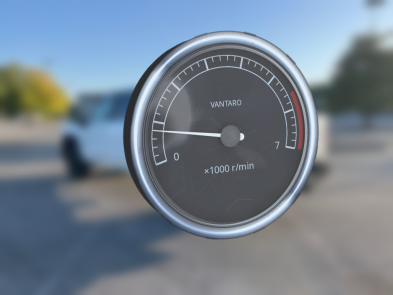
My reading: 800 rpm
